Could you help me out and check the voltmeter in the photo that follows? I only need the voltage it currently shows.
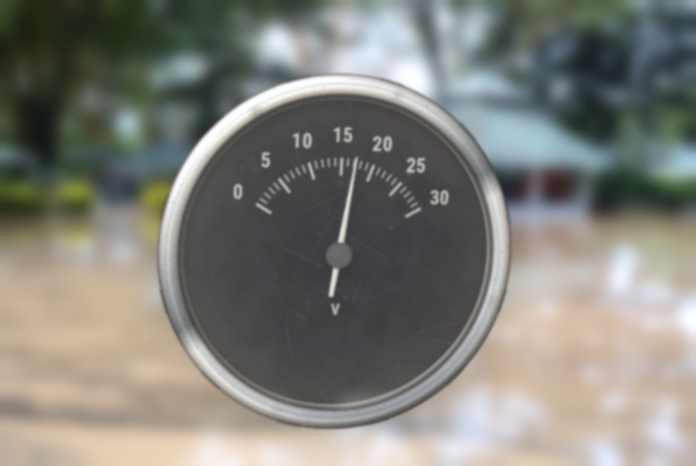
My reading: 17 V
